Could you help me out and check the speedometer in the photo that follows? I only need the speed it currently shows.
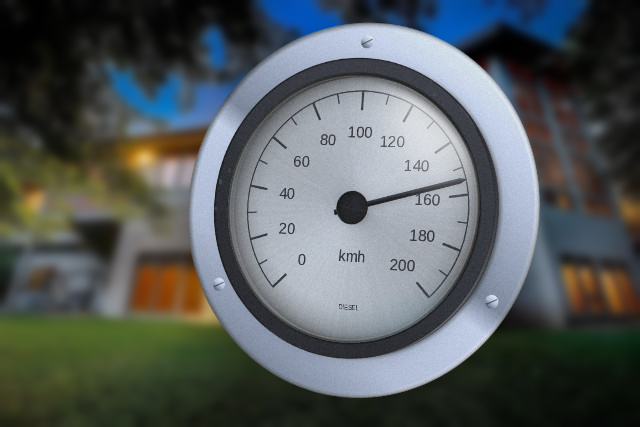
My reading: 155 km/h
